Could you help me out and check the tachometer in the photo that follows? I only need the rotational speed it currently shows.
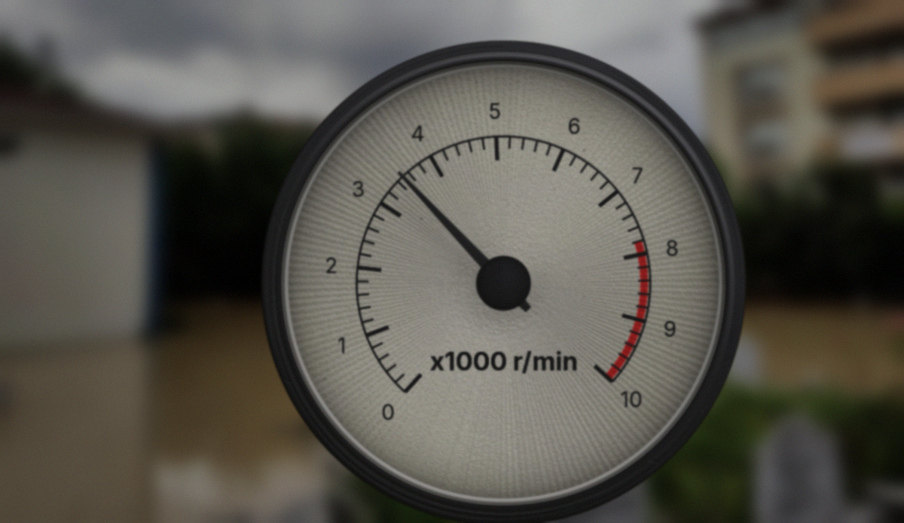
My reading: 3500 rpm
